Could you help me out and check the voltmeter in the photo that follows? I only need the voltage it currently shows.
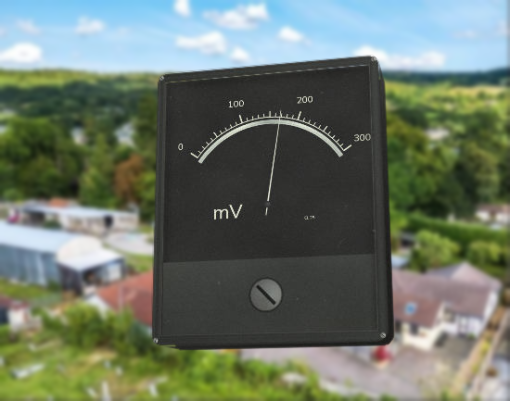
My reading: 170 mV
